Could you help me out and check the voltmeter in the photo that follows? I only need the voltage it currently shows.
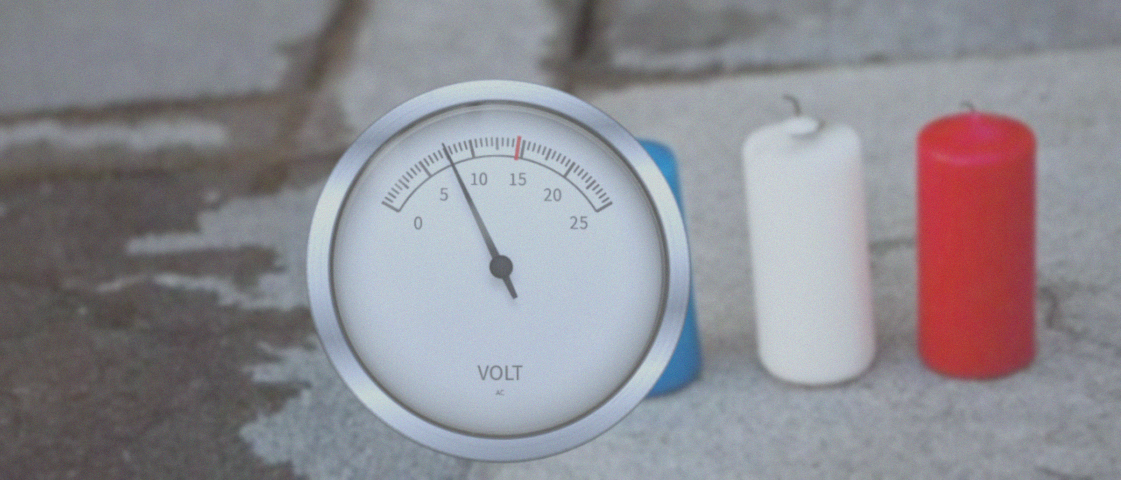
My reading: 7.5 V
